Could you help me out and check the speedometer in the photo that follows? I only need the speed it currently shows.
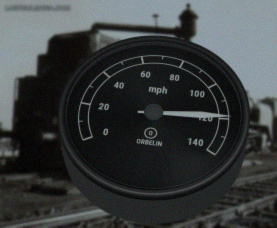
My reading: 120 mph
